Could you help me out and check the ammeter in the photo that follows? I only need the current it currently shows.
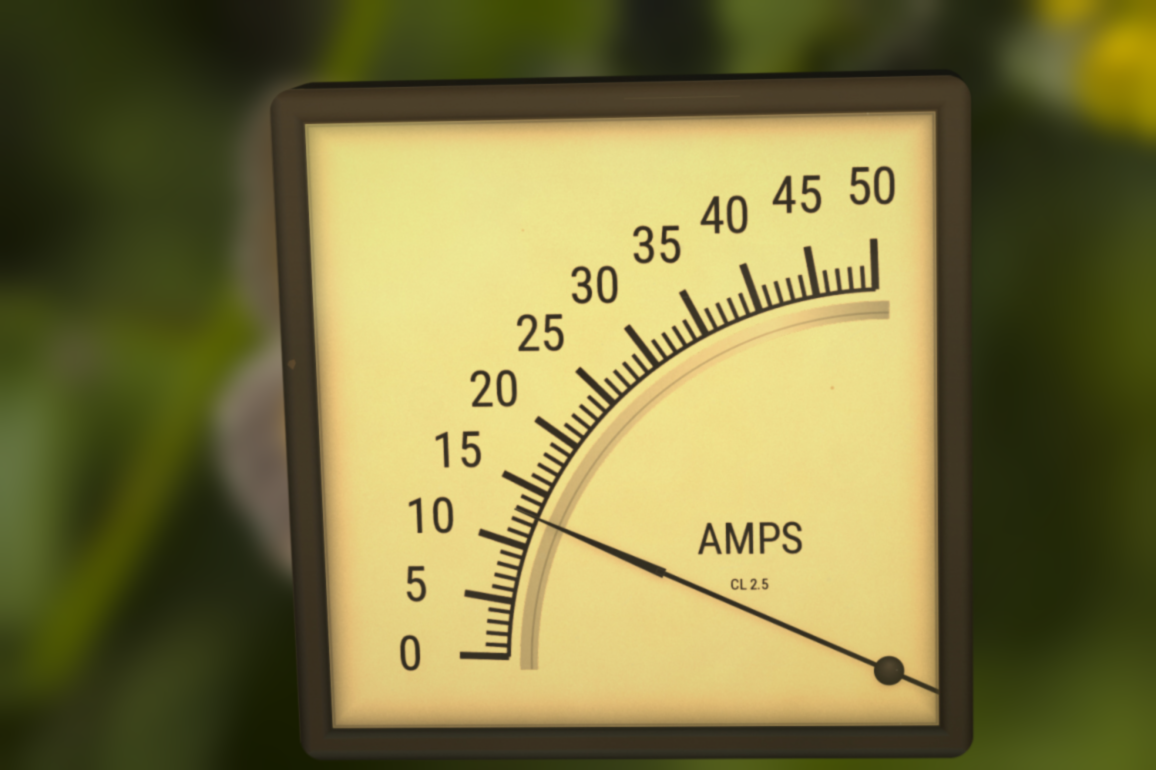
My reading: 13 A
